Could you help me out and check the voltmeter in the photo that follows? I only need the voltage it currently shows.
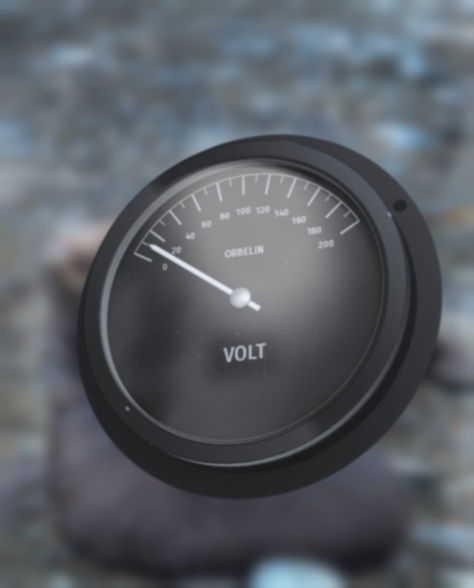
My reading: 10 V
